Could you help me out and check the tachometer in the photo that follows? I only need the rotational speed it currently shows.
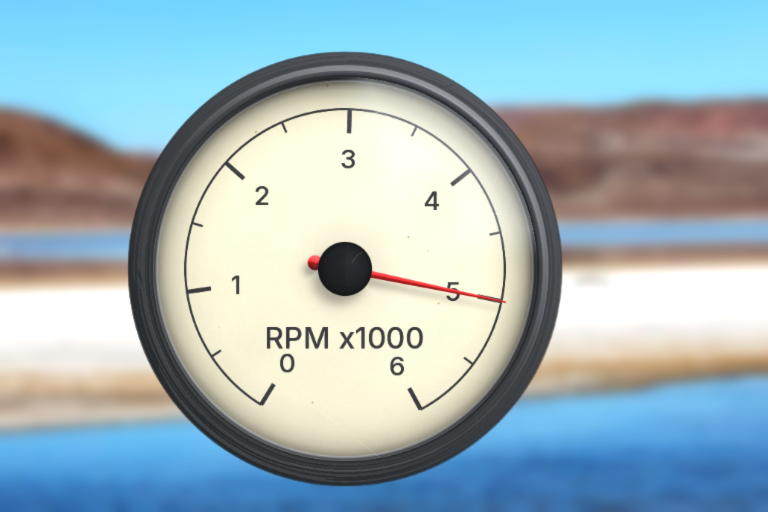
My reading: 5000 rpm
